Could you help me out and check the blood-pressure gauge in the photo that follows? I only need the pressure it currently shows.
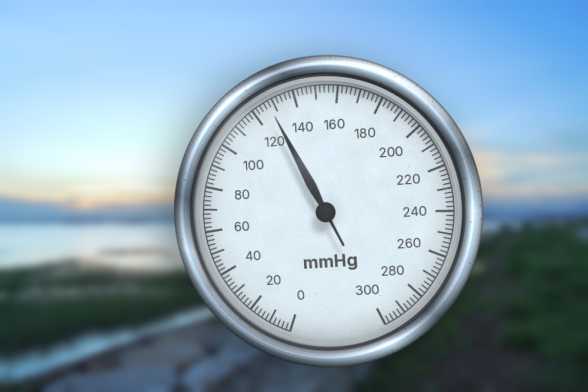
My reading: 128 mmHg
